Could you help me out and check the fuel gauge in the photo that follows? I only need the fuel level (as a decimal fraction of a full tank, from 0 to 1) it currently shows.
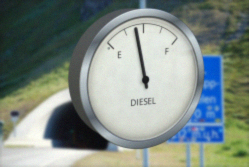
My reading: 0.375
